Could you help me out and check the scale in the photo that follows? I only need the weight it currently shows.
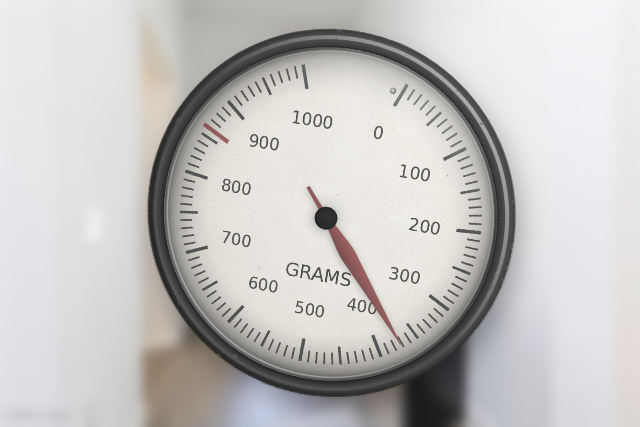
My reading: 370 g
